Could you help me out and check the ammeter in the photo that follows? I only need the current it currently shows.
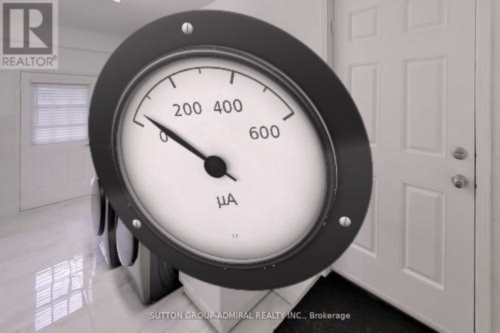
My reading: 50 µA
